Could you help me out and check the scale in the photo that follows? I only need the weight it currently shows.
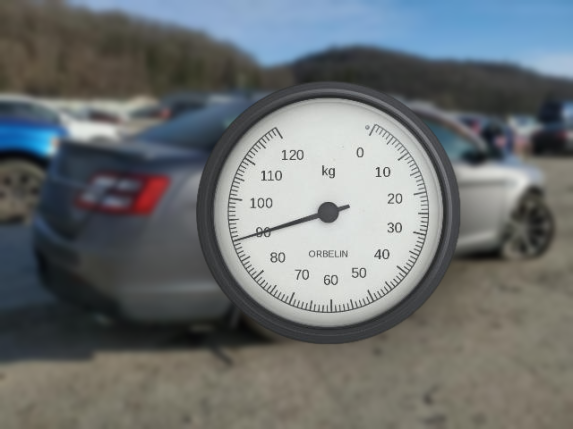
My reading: 90 kg
